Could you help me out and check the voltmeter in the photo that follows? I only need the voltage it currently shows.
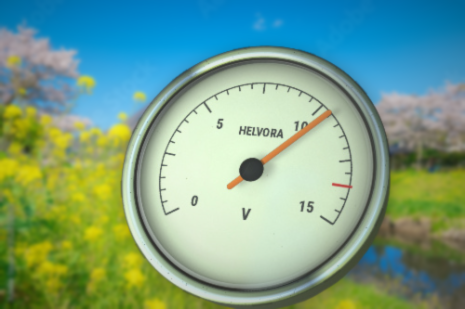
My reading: 10.5 V
